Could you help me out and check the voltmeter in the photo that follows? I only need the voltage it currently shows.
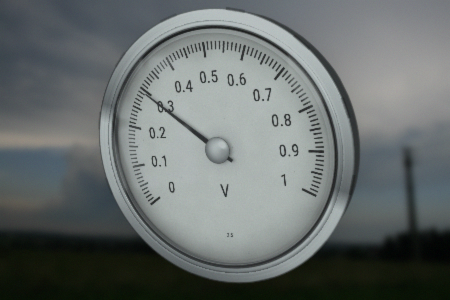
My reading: 0.3 V
